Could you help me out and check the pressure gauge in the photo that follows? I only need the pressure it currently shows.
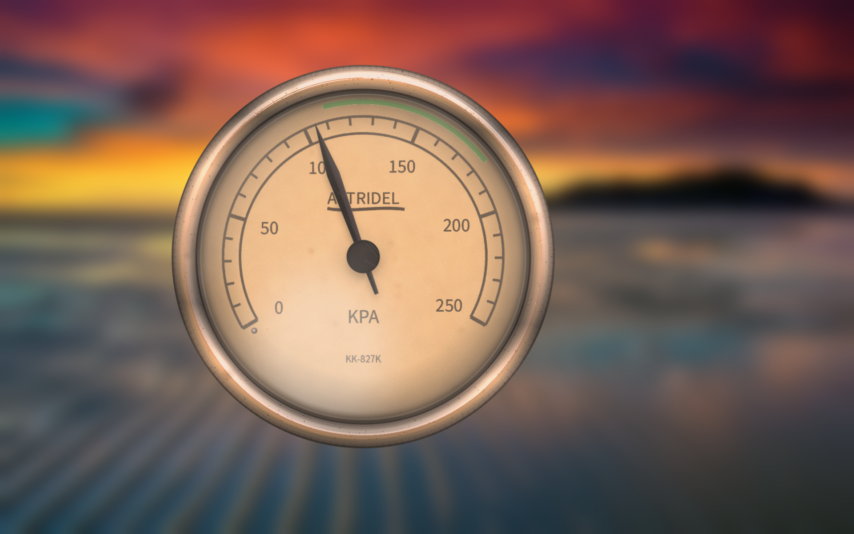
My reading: 105 kPa
